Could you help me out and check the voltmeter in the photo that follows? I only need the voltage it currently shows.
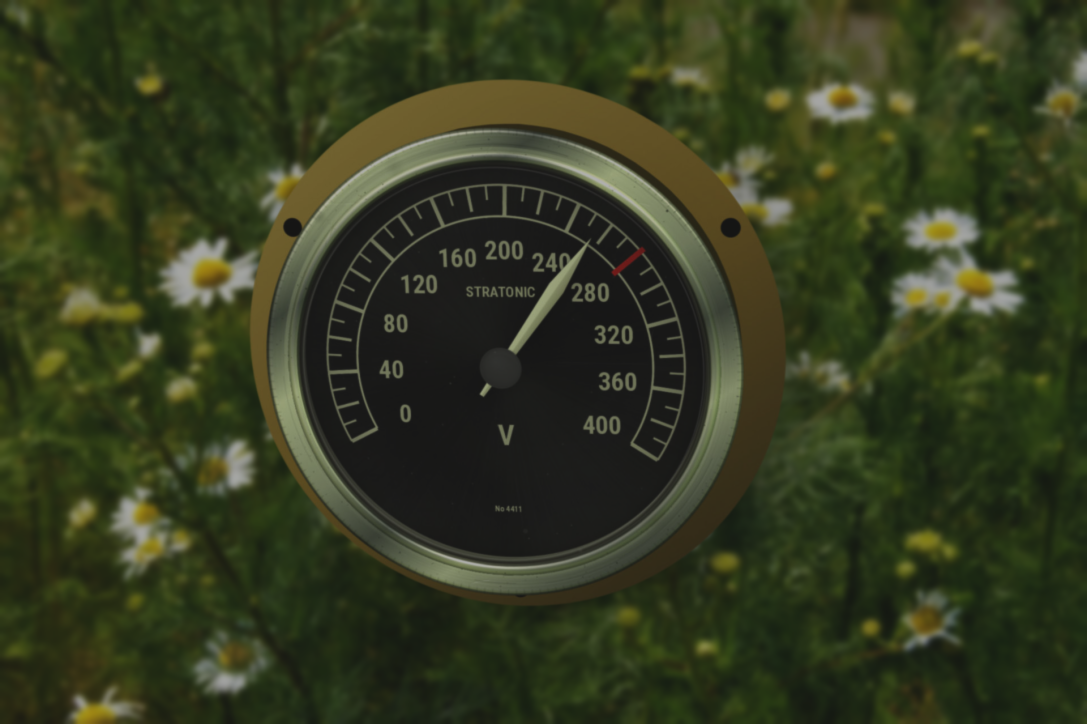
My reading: 255 V
